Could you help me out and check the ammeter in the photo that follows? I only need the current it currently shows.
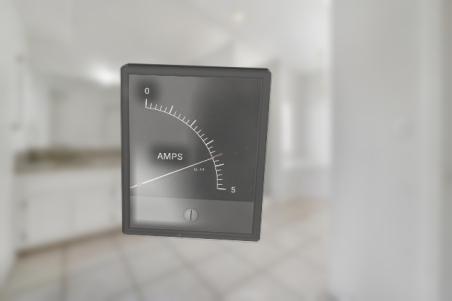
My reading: 3.6 A
